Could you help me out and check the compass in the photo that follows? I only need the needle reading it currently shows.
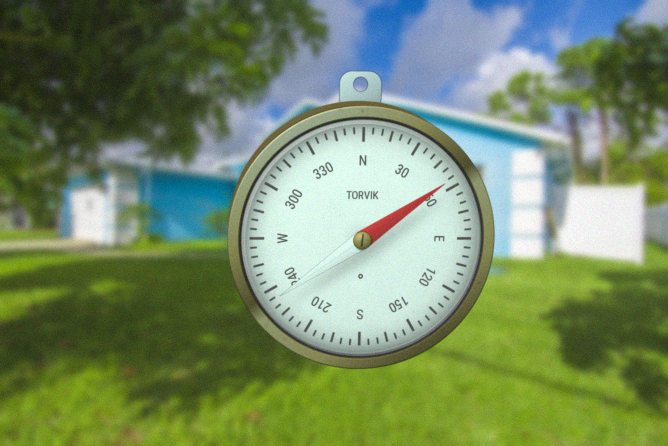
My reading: 55 °
